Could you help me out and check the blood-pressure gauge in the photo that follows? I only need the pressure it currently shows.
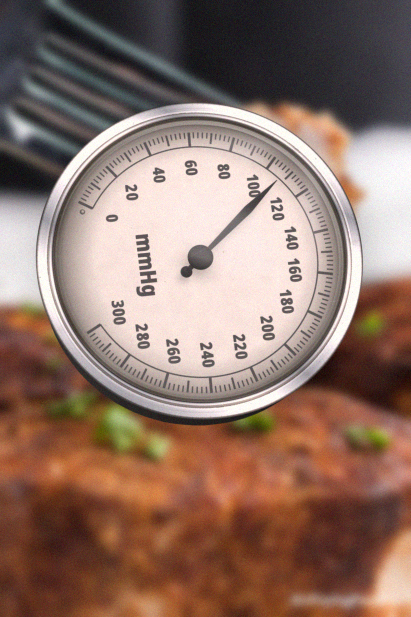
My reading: 108 mmHg
